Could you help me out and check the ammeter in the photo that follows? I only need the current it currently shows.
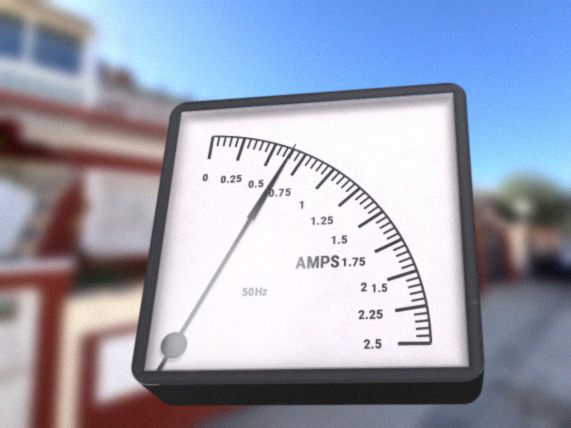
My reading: 0.65 A
